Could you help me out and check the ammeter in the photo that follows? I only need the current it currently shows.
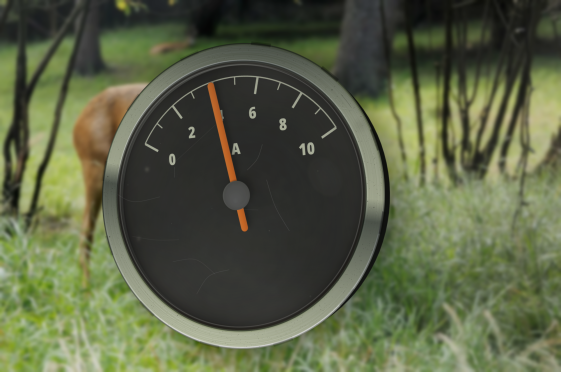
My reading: 4 A
